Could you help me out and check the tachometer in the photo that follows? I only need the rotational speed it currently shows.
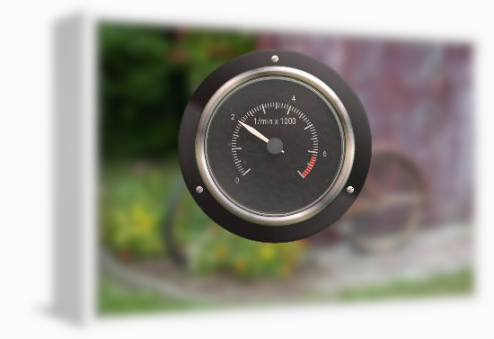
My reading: 2000 rpm
